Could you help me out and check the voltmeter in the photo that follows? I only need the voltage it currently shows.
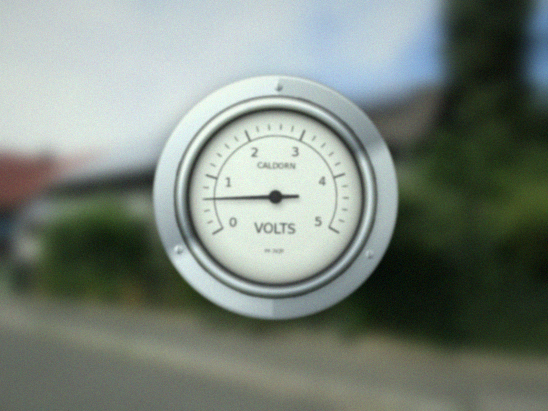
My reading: 0.6 V
